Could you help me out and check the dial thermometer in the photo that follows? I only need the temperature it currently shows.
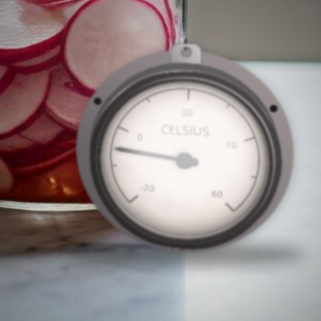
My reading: -5 °C
